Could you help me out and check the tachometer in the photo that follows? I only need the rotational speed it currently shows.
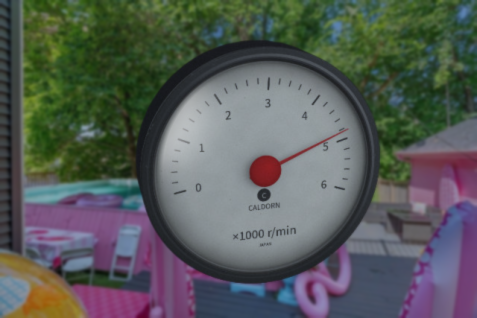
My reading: 4800 rpm
